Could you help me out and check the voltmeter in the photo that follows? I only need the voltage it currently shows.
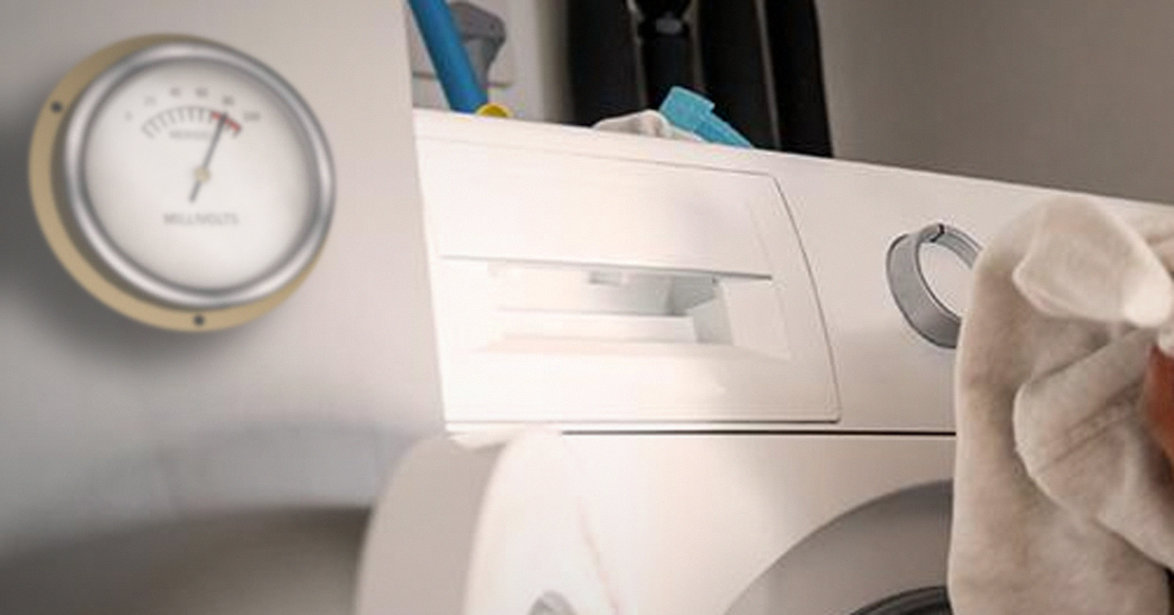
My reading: 80 mV
